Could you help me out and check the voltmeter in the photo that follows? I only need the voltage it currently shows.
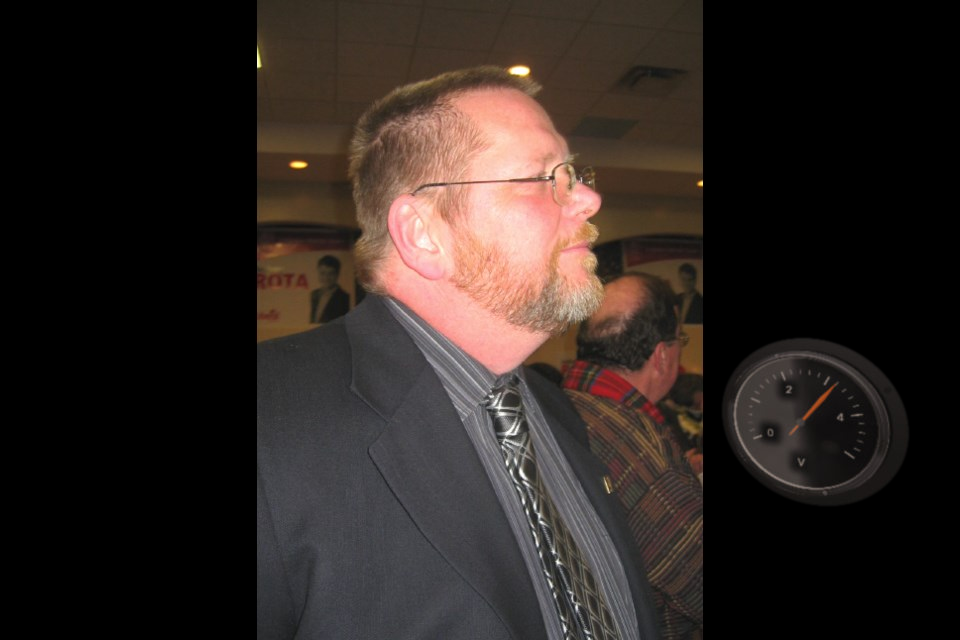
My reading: 3.2 V
